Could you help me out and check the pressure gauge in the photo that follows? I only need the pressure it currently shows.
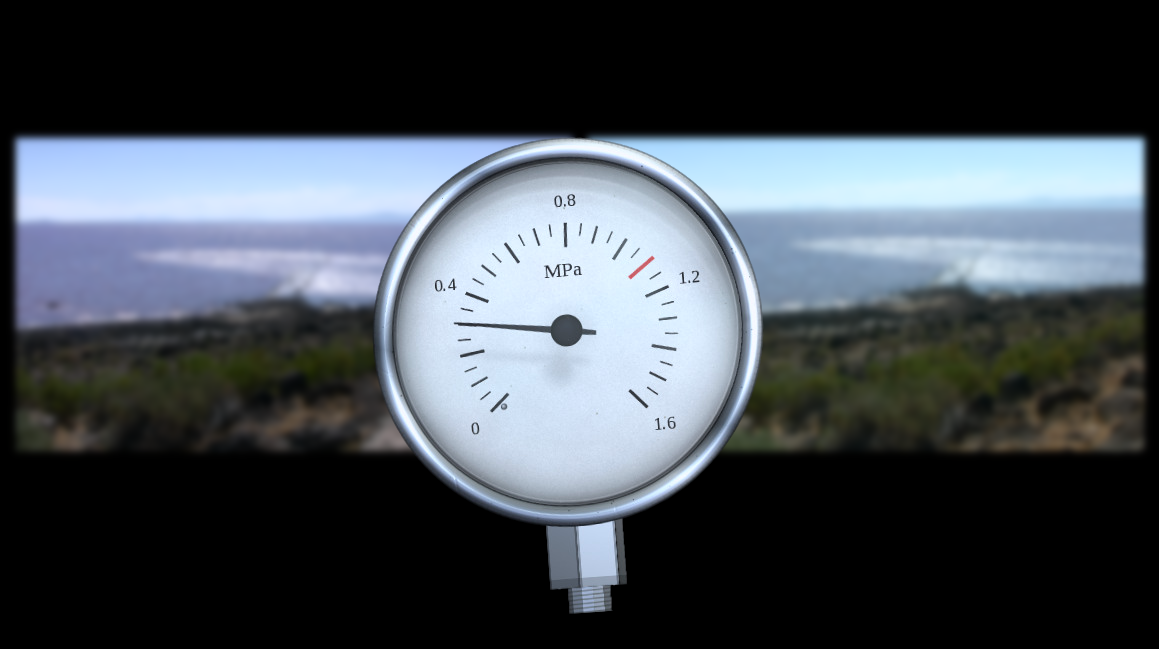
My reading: 0.3 MPa
